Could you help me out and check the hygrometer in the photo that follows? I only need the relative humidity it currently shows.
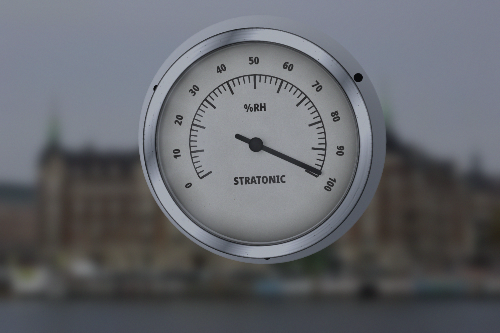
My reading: 98 %
